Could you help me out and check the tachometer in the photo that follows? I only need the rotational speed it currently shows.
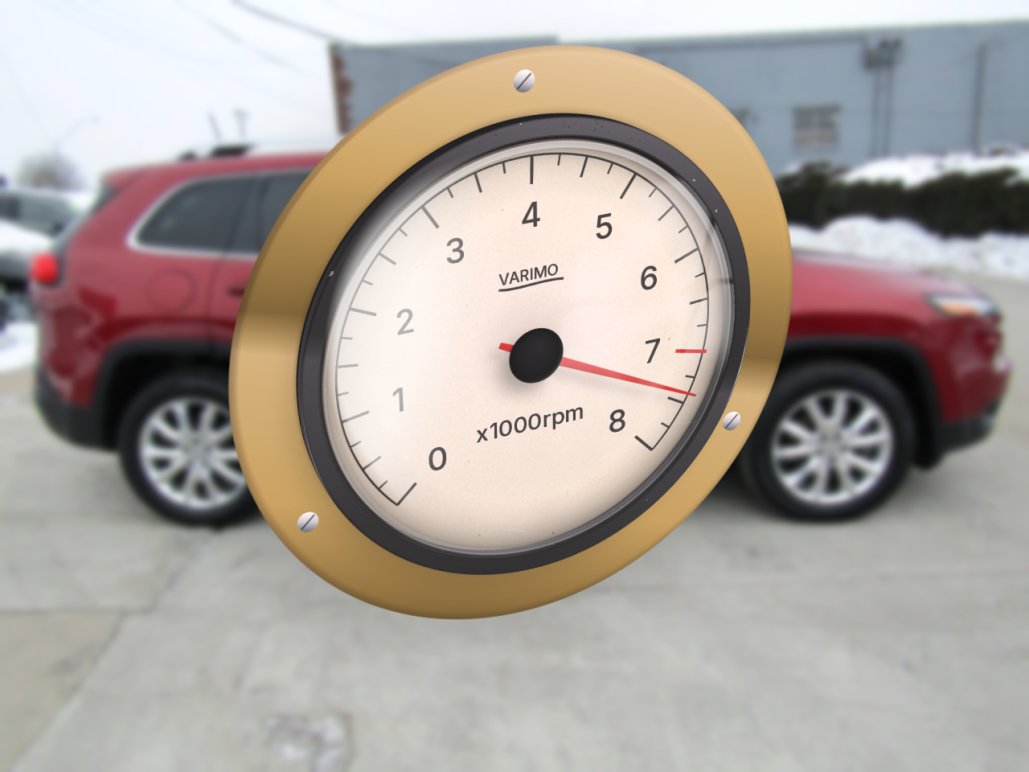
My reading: 7375 rpm
